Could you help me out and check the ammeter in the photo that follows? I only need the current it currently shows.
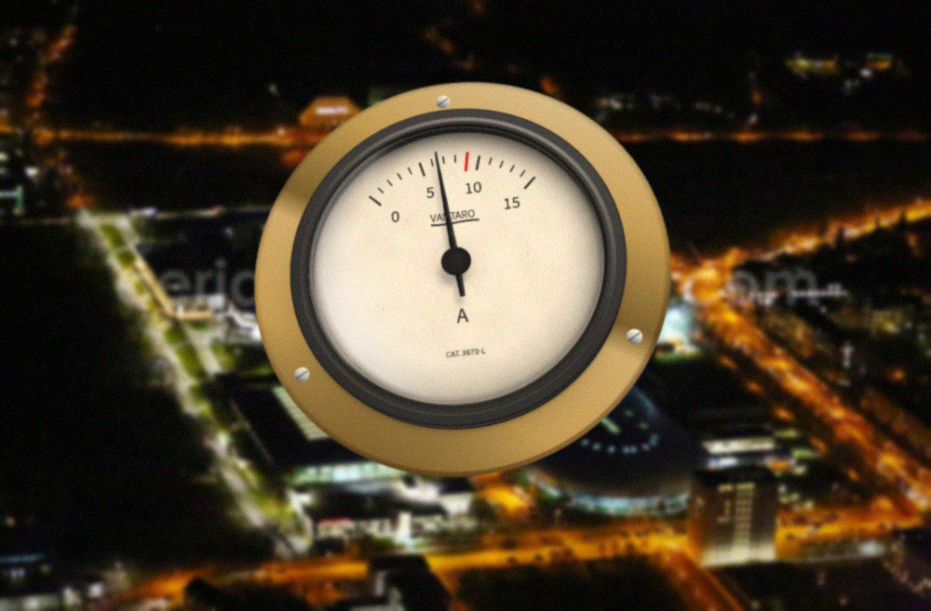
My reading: 6.5 A
